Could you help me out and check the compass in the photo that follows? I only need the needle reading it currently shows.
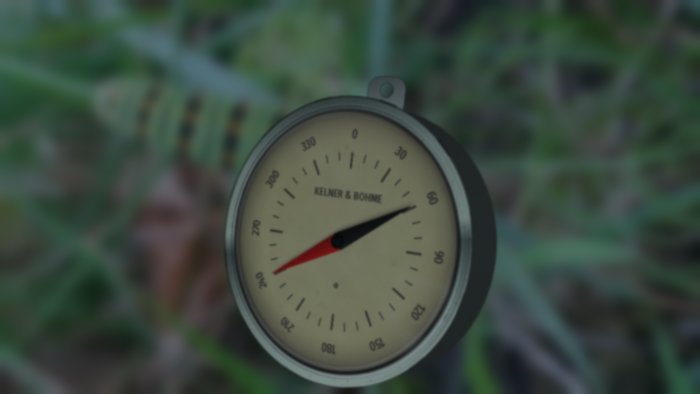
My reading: 240 °
